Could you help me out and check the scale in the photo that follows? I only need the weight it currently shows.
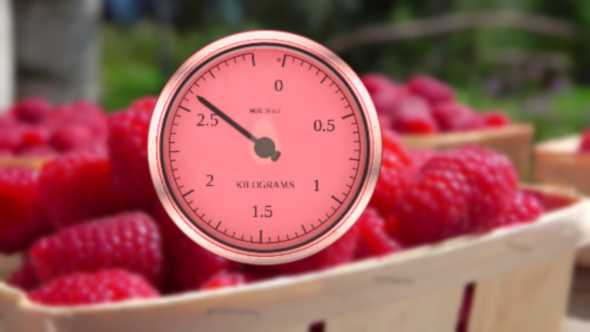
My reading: 2.6 kg
